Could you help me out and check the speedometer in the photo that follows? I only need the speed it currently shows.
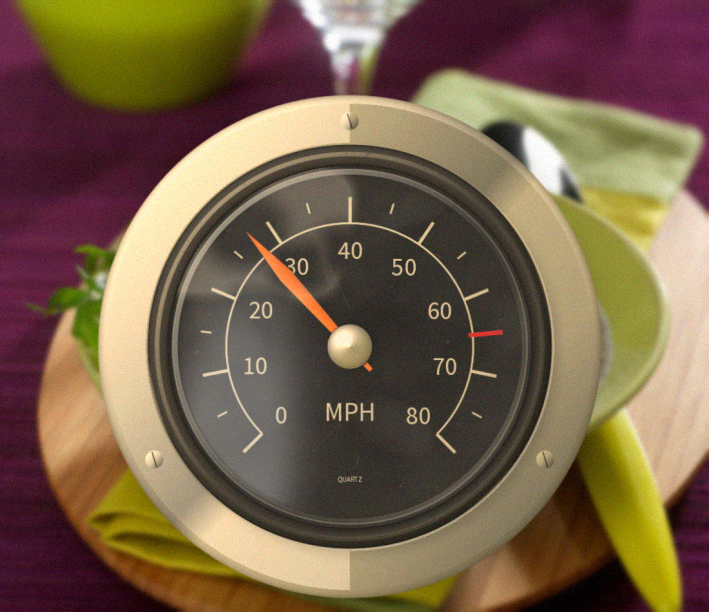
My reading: 27.5 mph
